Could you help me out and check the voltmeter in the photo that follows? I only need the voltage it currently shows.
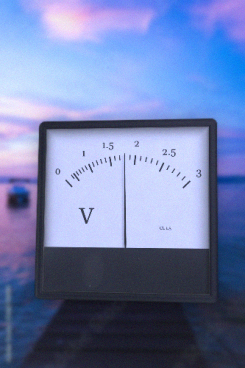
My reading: 1.8 V
